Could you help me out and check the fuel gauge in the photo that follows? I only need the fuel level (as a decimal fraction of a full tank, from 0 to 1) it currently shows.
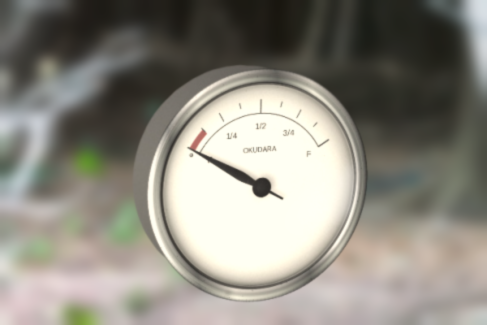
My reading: 0
